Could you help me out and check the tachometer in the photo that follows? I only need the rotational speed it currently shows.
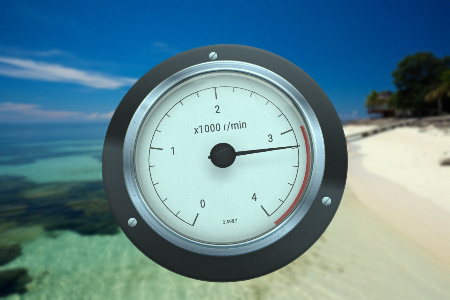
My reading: 3200 rpm
